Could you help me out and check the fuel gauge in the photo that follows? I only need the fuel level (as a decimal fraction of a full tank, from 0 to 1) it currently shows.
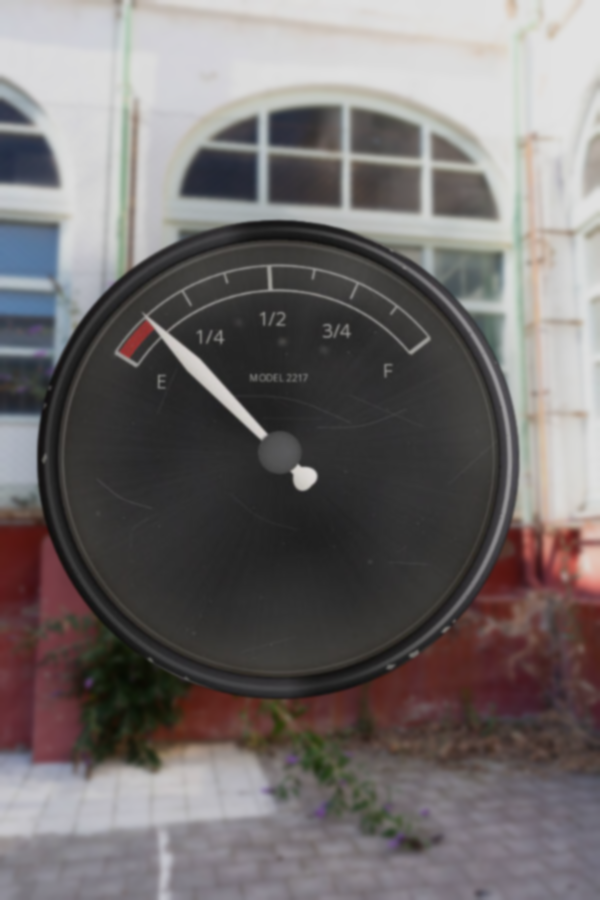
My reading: 0.125
